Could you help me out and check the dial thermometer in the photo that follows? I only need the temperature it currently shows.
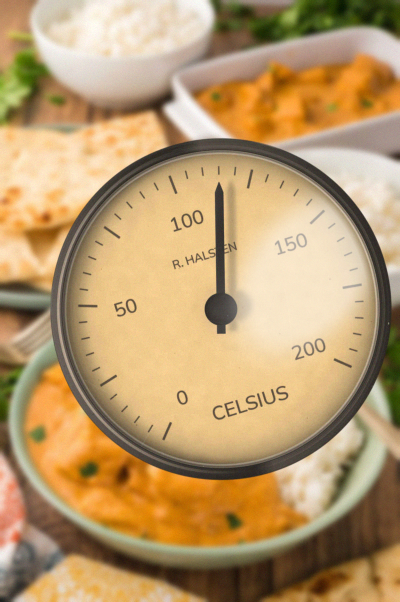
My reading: 115 °C
